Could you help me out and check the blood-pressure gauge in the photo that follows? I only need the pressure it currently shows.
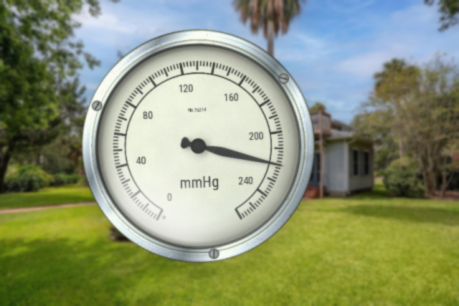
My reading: 220 mmHg
